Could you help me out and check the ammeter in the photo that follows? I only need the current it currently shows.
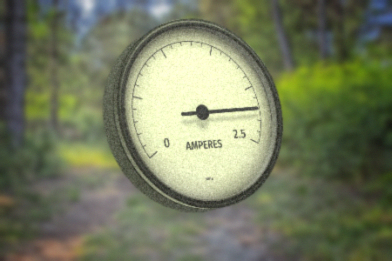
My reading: 2.2 A
